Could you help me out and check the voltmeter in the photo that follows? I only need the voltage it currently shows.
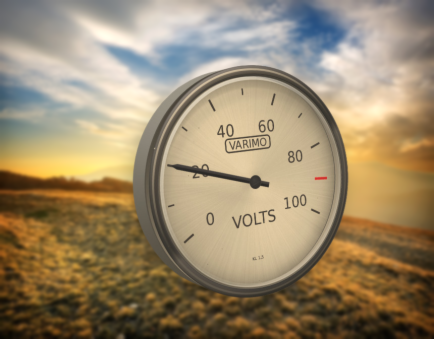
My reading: 20 V
